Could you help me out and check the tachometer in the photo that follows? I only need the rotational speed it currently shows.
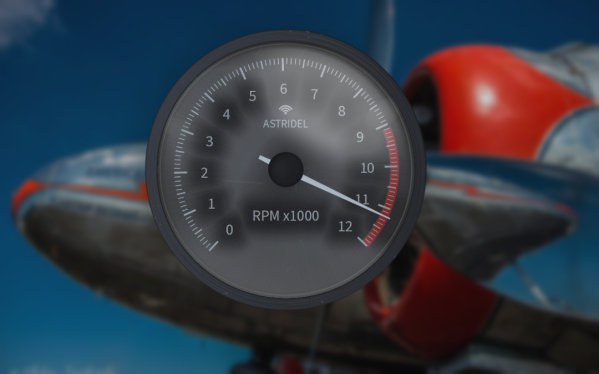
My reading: 11200 rpm
